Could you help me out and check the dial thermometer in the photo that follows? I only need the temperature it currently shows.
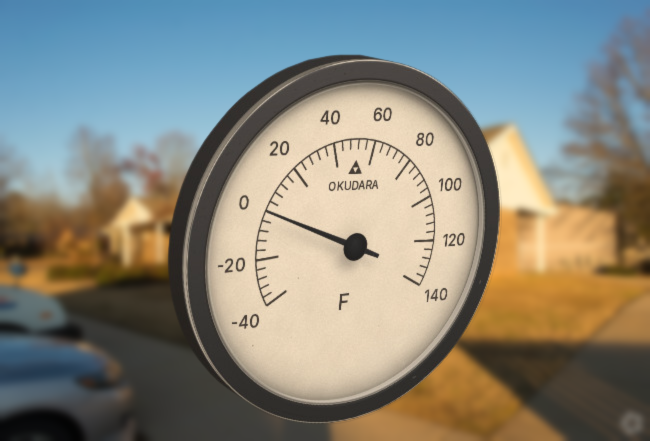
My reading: 0 °F
